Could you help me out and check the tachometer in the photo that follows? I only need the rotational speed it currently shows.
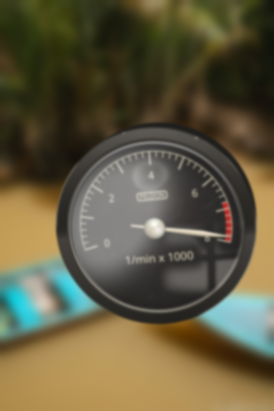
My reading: 7800 rpm
